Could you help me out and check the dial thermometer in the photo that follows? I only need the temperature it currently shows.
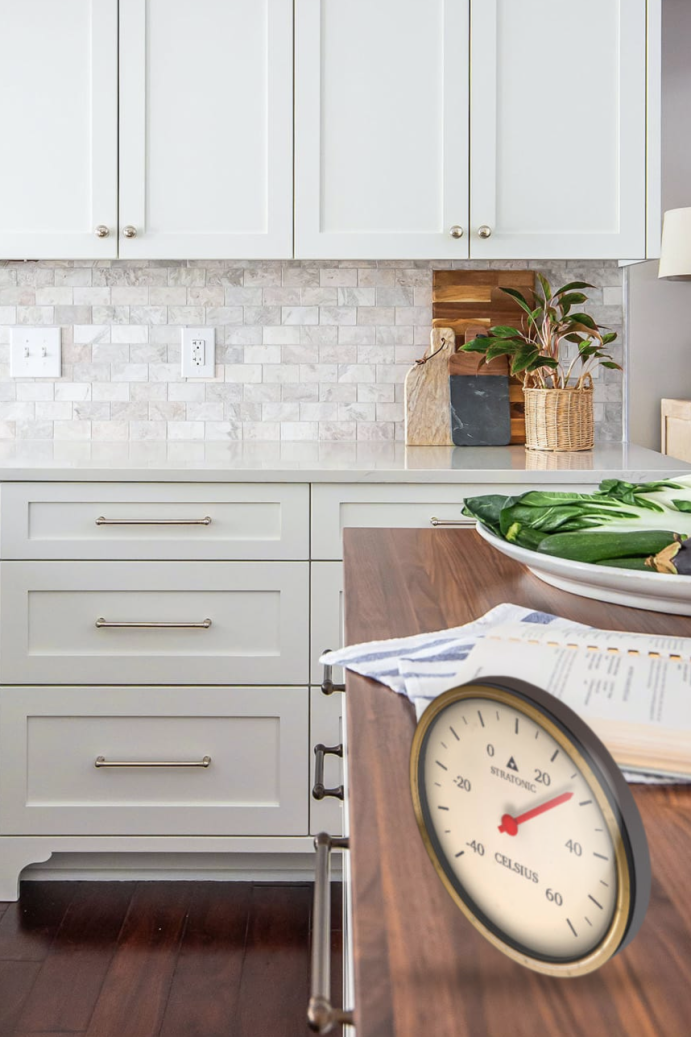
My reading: 27.5 °C
